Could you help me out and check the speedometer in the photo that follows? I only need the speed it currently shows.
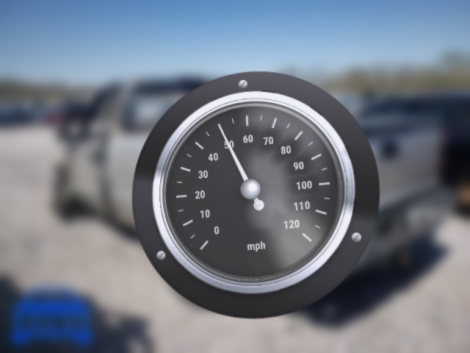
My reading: 50 mph
